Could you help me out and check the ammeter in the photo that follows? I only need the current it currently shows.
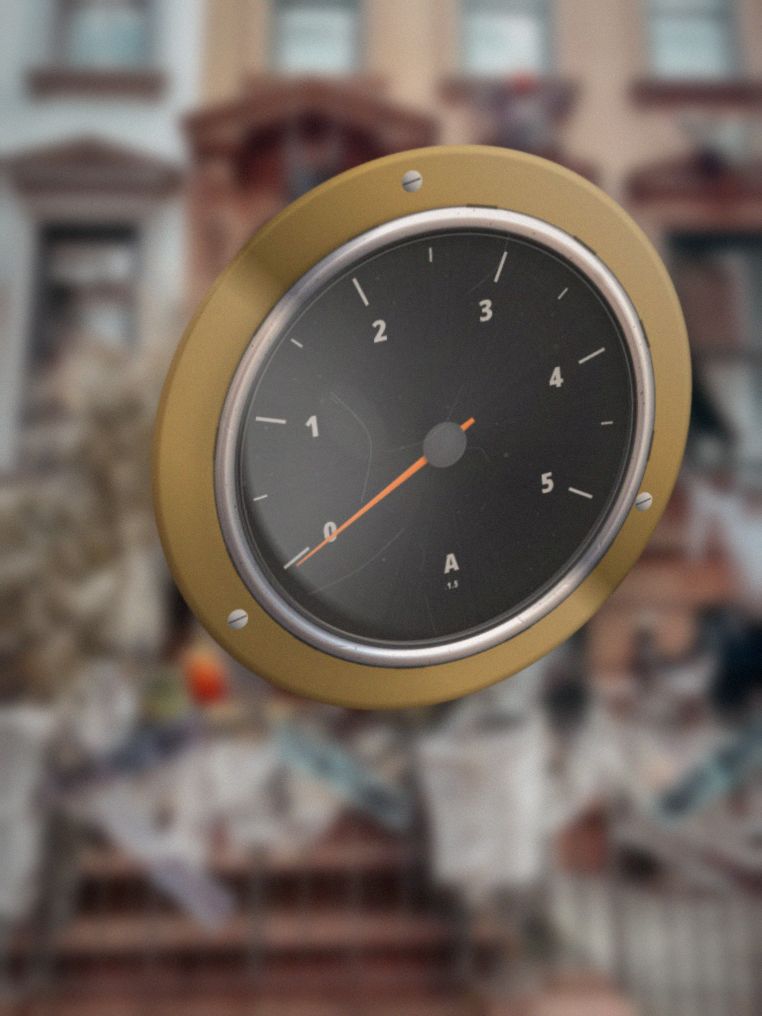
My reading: 0 A
